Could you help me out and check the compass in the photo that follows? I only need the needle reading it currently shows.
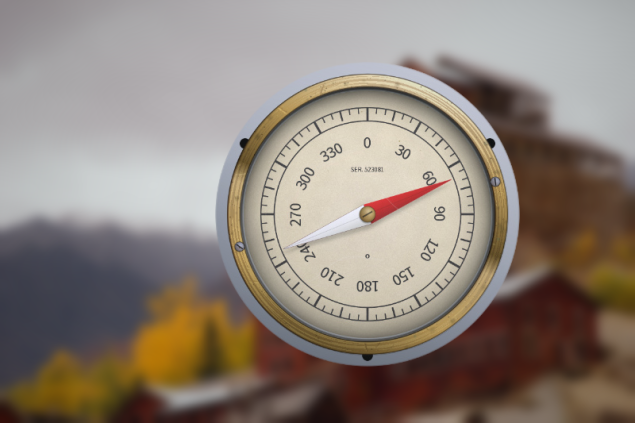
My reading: 67.5 °
